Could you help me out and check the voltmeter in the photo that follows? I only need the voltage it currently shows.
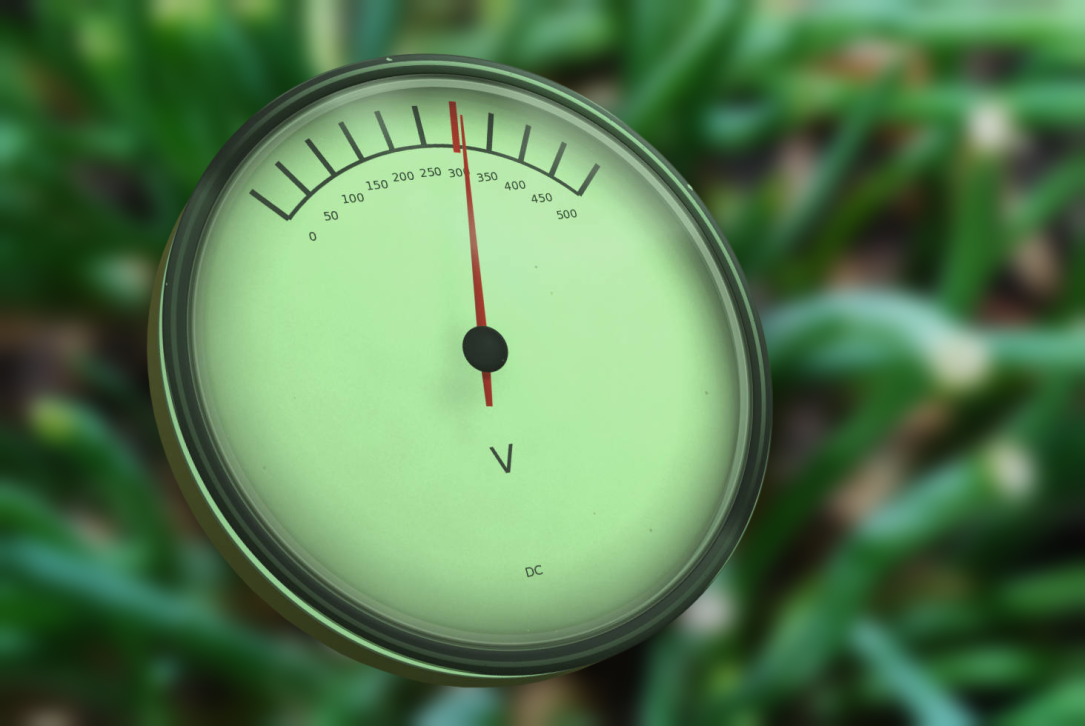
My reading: 300 V
